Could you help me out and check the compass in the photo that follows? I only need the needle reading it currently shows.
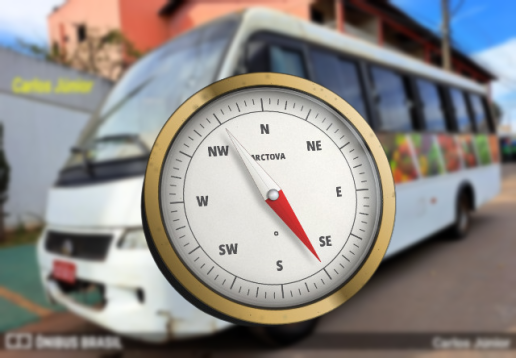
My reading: 150 °
